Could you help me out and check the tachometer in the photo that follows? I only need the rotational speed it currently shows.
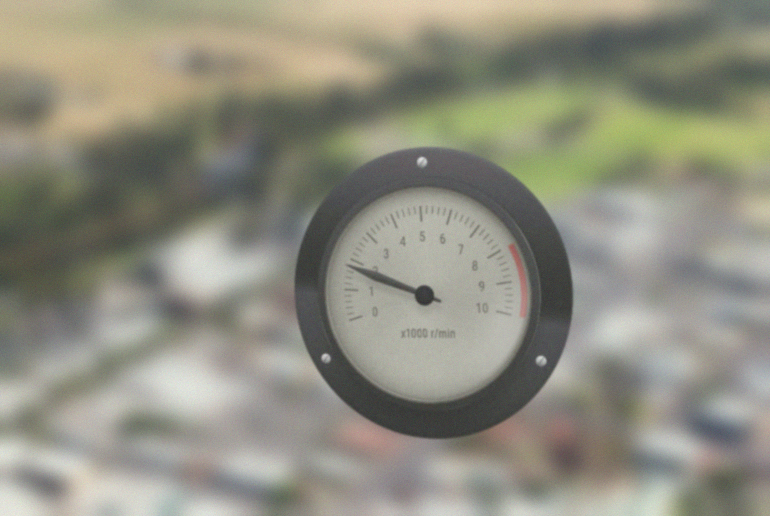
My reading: 1800 rpm
